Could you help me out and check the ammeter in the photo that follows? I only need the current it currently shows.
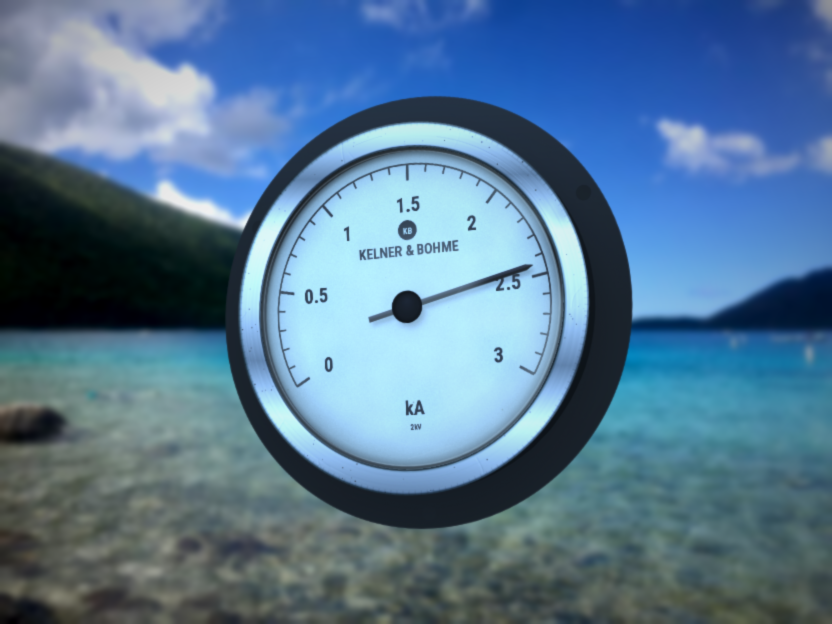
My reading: 2.45 kA
